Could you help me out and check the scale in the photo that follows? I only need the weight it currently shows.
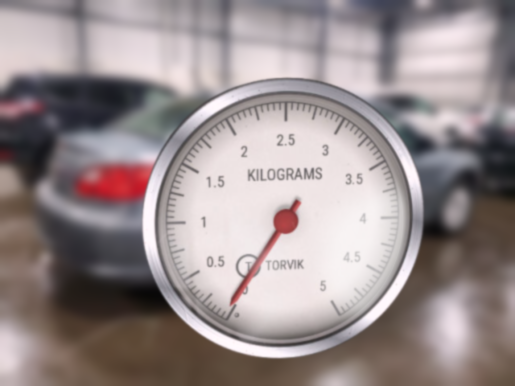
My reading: 0.05 kg
